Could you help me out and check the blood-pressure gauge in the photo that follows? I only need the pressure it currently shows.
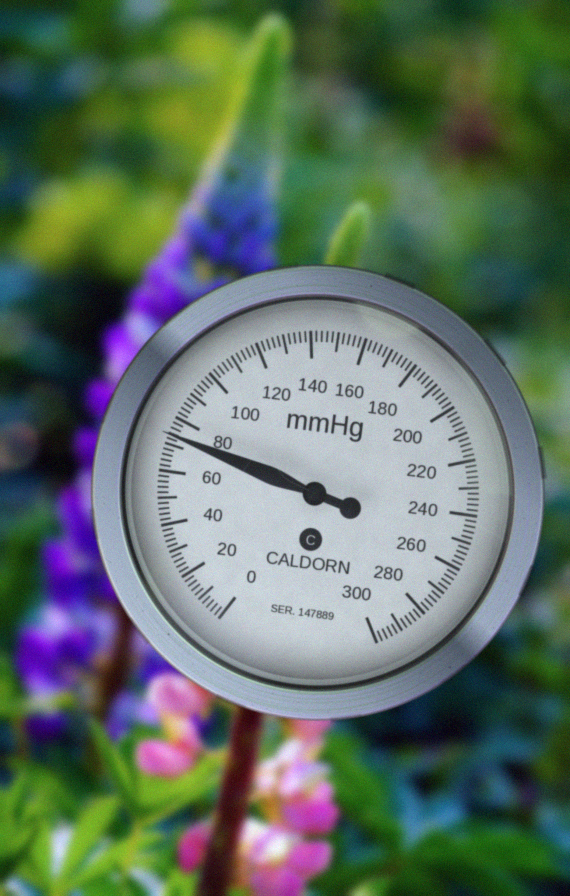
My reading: 74 mmHg
